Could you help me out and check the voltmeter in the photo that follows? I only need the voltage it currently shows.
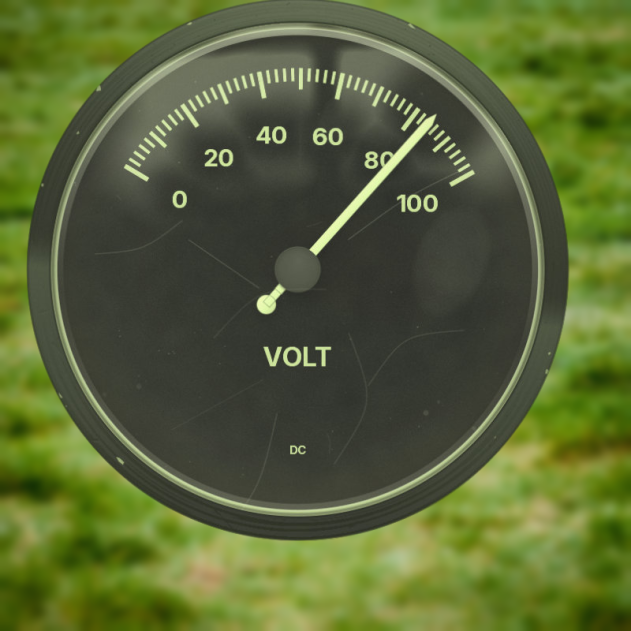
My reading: 84 V
